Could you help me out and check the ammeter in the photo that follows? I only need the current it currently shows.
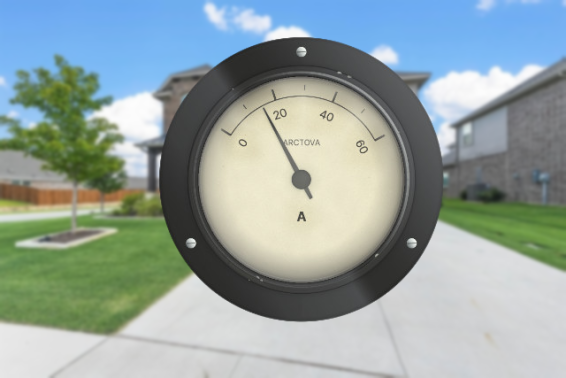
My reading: 15 A
